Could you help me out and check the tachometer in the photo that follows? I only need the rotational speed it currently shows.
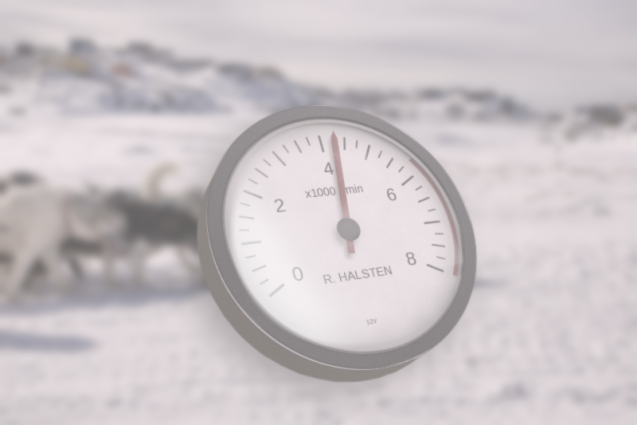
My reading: 4250 rpm
